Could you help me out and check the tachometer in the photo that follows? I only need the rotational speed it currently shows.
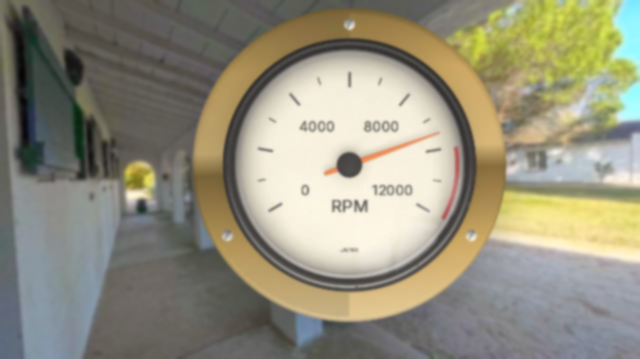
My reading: 9500 rpm
